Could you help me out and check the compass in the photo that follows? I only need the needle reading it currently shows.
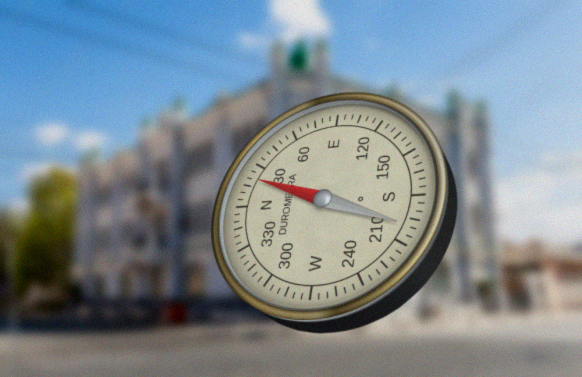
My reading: 20 °
